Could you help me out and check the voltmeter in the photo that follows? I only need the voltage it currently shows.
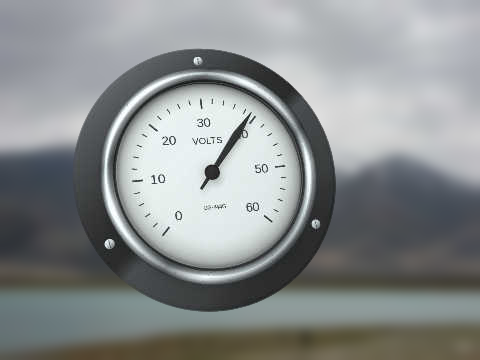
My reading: 39 V
